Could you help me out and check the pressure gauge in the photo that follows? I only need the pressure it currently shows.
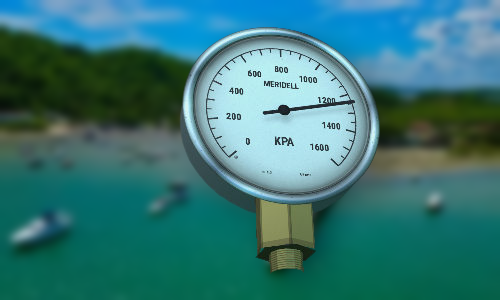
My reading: 1250 kPa
